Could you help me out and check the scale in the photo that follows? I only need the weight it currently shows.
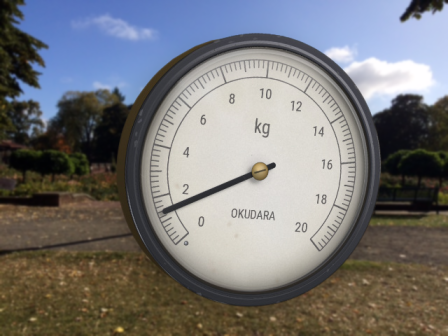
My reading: 1.4 kg
